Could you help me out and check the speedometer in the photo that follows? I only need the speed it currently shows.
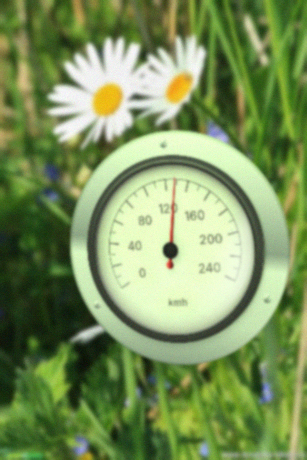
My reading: 130 km/h
